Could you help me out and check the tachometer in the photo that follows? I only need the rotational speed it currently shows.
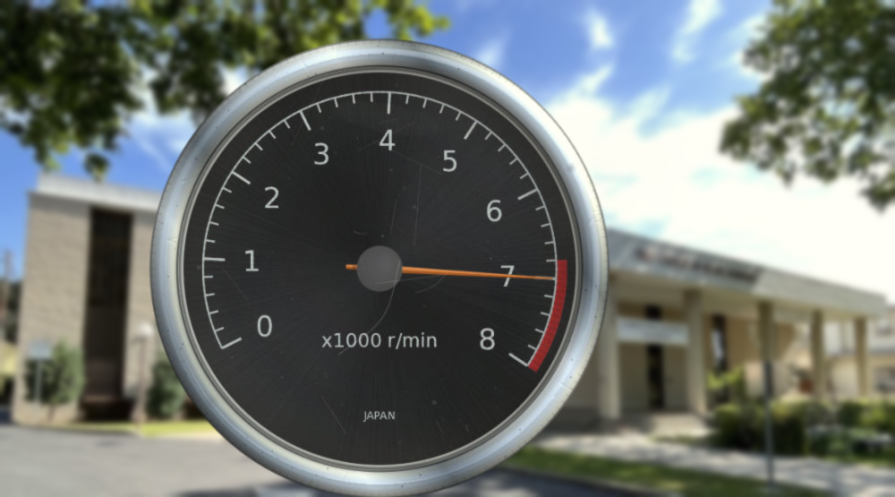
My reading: 7000 rpm
